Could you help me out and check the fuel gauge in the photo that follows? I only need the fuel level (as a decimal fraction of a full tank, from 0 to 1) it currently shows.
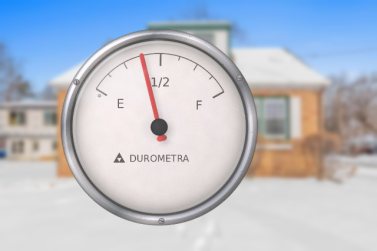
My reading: 0.375
